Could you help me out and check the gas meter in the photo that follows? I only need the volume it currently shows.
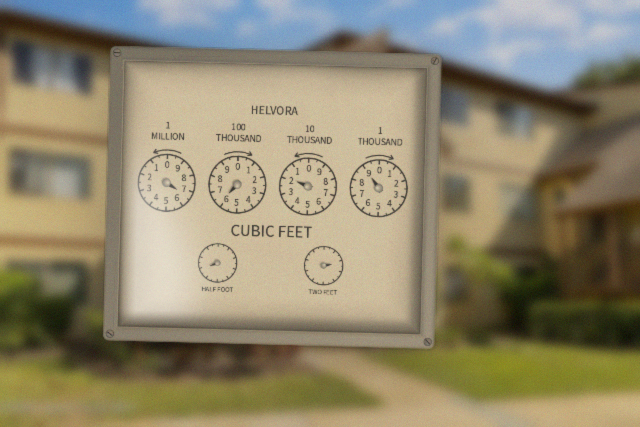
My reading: 661900 ft³
